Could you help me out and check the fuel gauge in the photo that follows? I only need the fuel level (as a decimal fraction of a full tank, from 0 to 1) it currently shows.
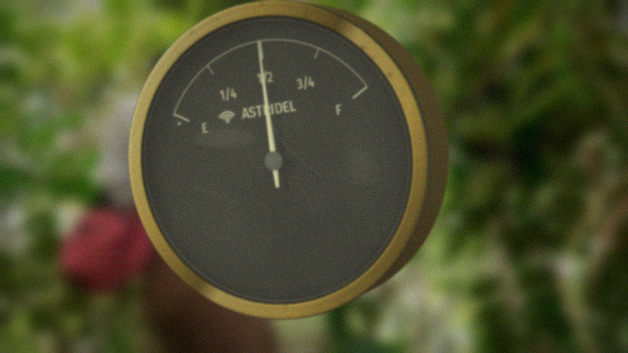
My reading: 0.5
